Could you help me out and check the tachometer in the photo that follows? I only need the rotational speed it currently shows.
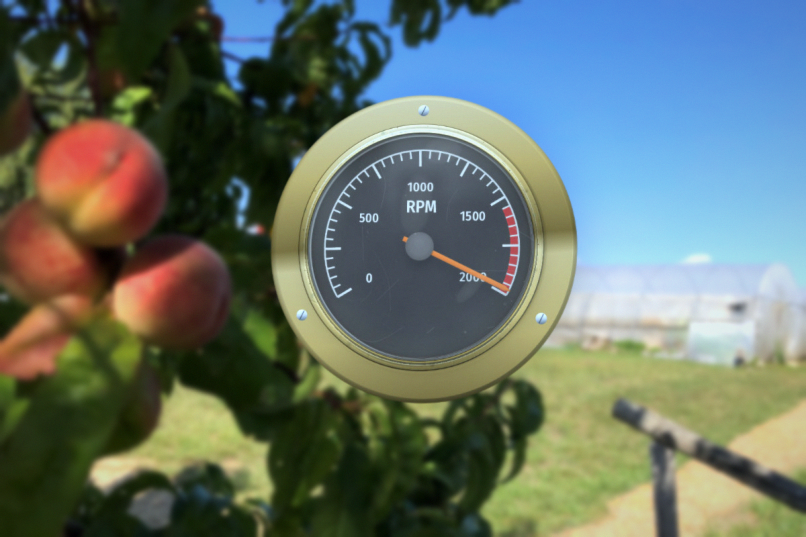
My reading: 1975 rpm
